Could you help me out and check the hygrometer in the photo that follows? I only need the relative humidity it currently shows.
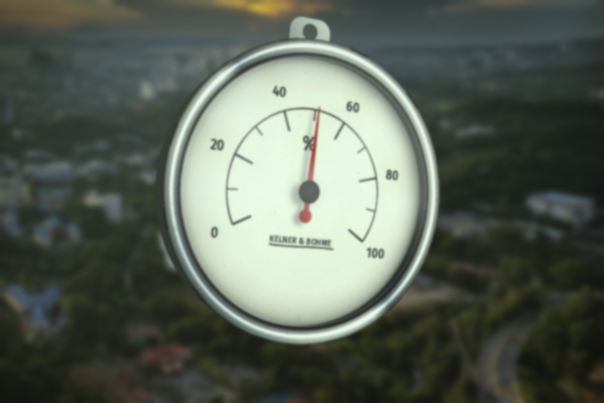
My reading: 50 %
